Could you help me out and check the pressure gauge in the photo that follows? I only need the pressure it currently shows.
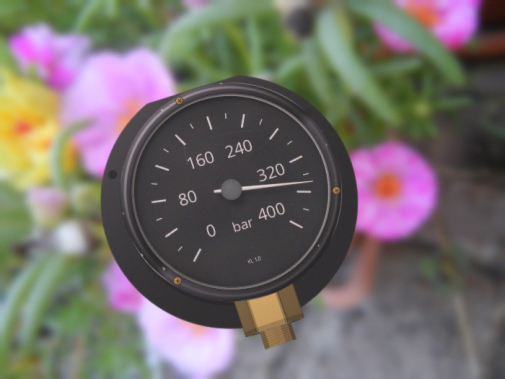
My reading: 350 bar
